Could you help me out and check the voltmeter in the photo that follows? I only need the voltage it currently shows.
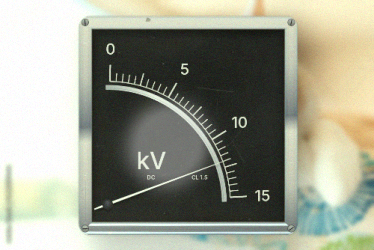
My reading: 12 kV
